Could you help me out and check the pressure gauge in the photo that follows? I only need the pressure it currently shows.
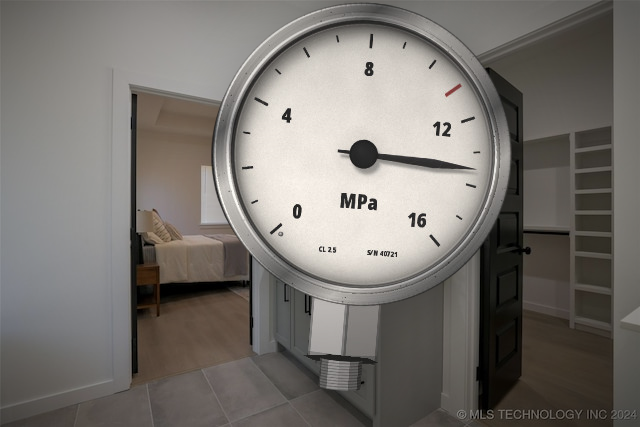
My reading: 13.5 MPa
